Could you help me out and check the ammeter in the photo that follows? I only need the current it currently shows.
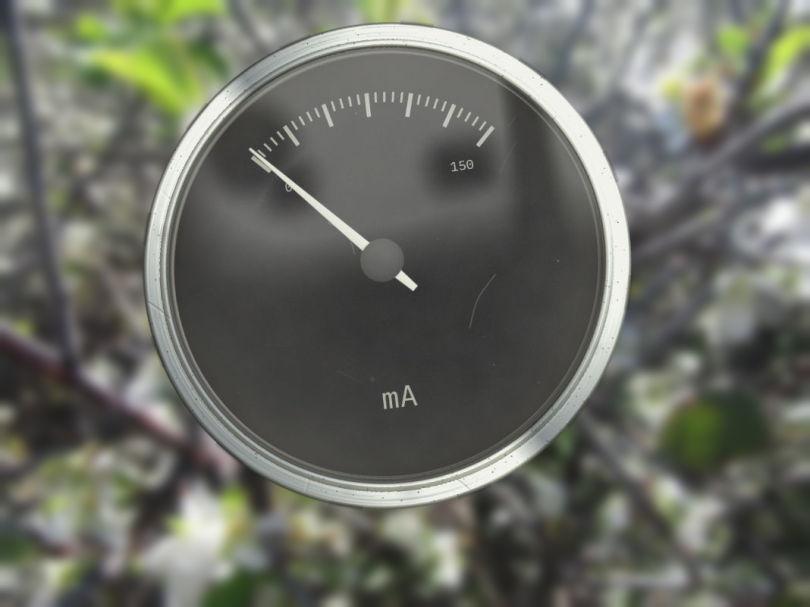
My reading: 2.5 mA
